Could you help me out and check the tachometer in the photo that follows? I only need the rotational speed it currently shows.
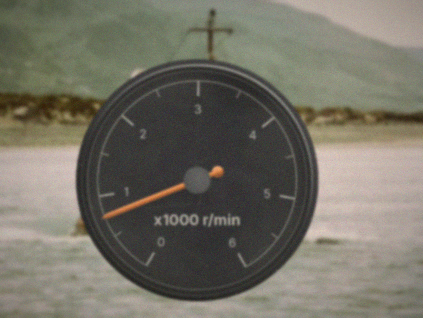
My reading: 750 rpm
